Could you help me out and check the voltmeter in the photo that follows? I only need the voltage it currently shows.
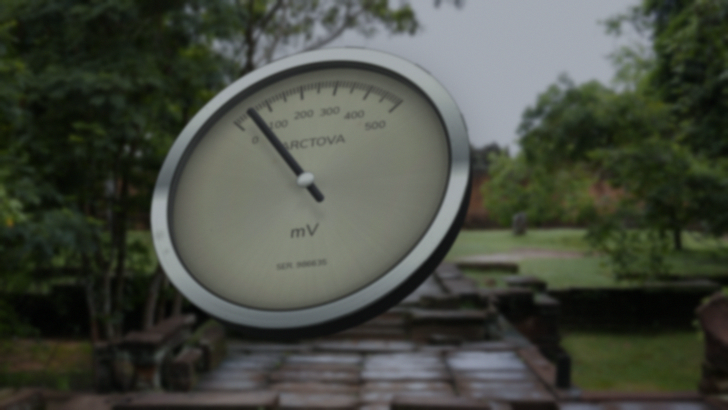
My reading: 50 mV
